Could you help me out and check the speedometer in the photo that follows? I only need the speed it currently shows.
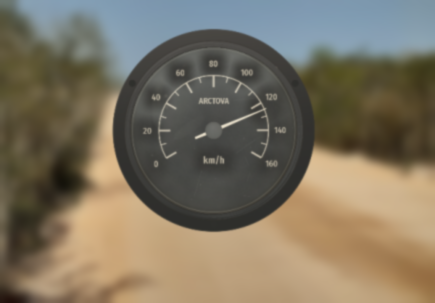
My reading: 125 km/h
